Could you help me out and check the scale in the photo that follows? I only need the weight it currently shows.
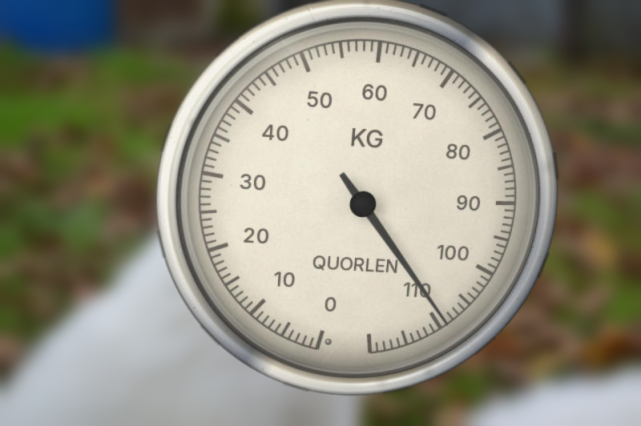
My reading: 109 kg
